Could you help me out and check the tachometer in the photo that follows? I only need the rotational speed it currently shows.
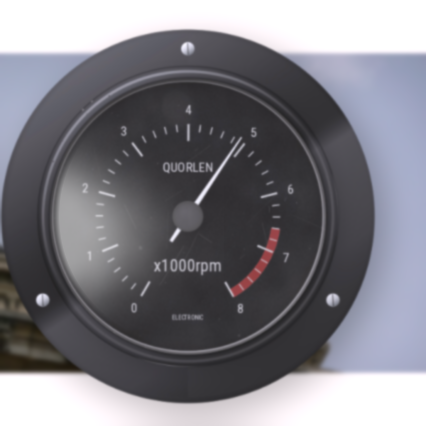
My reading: 4900 rpm
